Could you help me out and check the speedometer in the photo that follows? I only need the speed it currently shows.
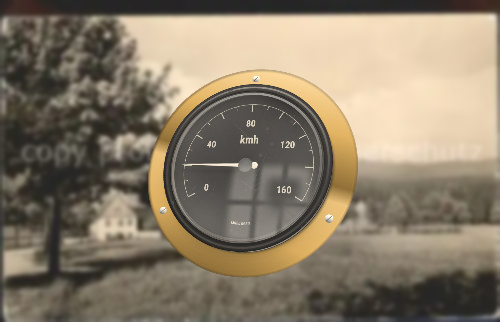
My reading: 20 km/h
